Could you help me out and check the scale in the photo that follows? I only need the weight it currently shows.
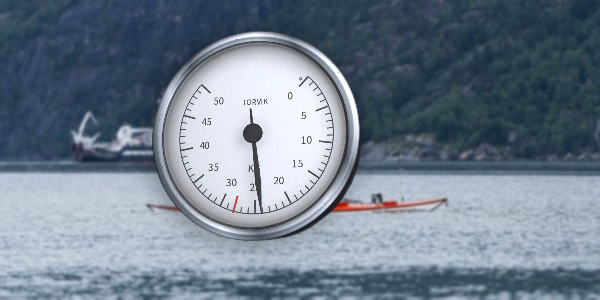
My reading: 24 kg
